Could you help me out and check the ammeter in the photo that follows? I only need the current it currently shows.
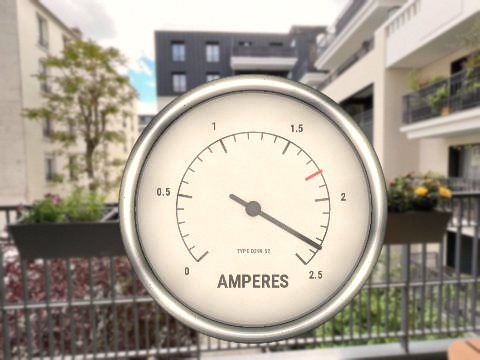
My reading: 2.35 A
